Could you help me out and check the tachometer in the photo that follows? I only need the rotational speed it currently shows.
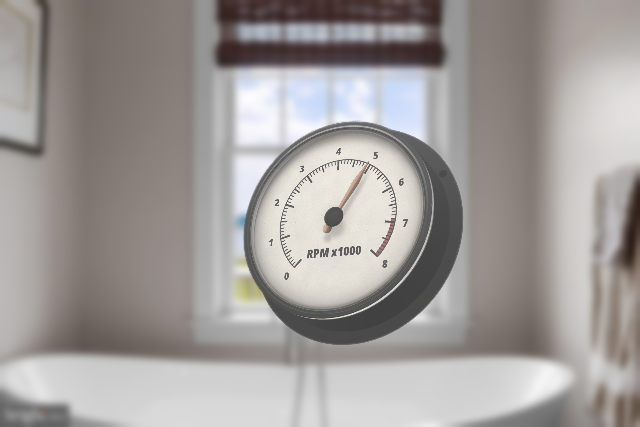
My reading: 5000 rpm
